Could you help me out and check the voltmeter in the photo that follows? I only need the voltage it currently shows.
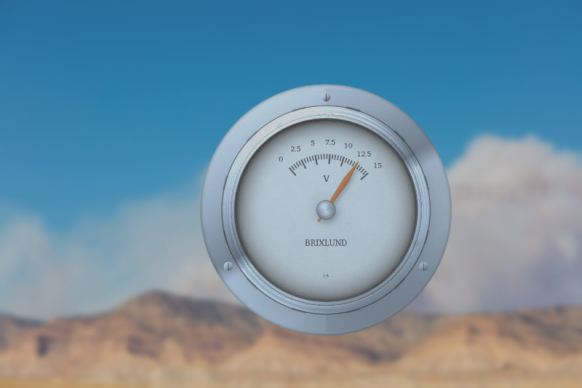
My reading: 12.5 V
